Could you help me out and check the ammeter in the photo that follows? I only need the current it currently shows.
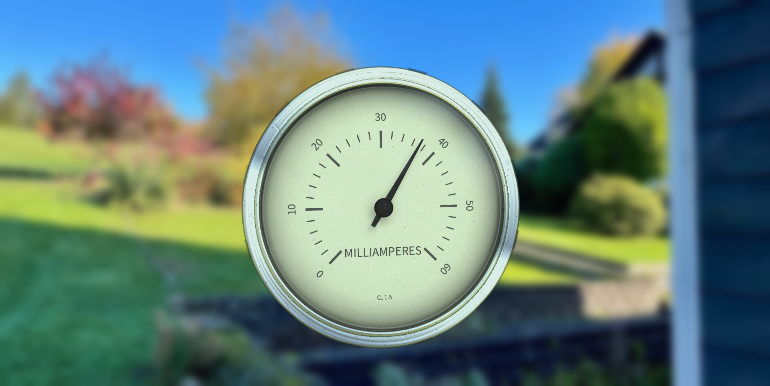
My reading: 37 mA
